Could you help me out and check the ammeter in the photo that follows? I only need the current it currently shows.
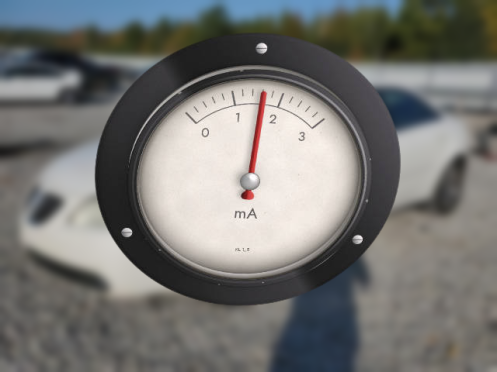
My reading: 1.6 mA
